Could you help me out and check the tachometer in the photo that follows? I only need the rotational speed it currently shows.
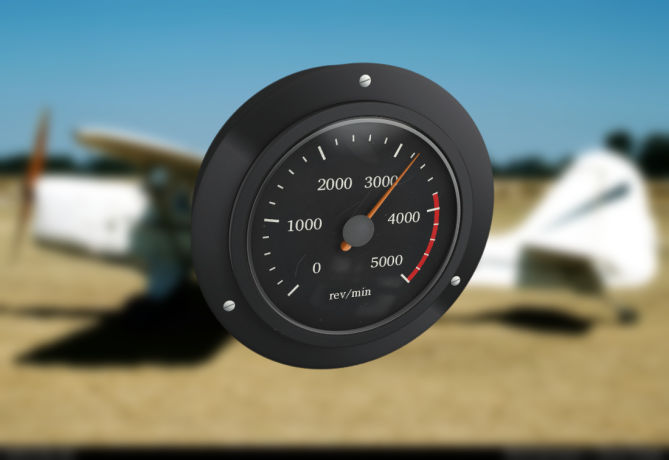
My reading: 3200 rpm
